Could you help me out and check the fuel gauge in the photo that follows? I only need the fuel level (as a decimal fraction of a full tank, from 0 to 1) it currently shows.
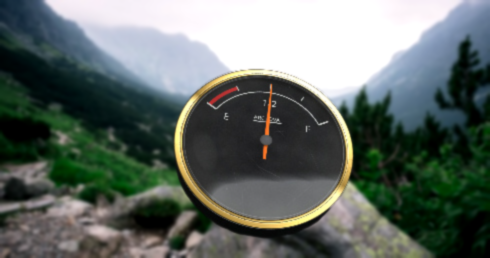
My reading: 0.5
